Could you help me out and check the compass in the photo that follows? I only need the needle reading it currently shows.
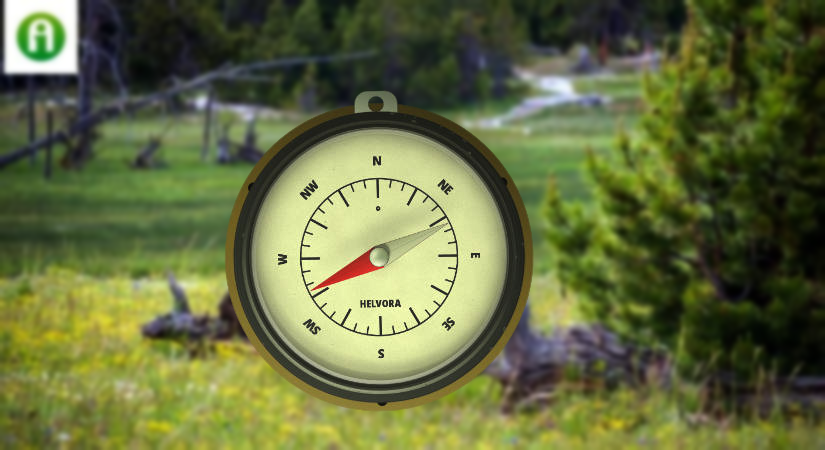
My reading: 245 °
